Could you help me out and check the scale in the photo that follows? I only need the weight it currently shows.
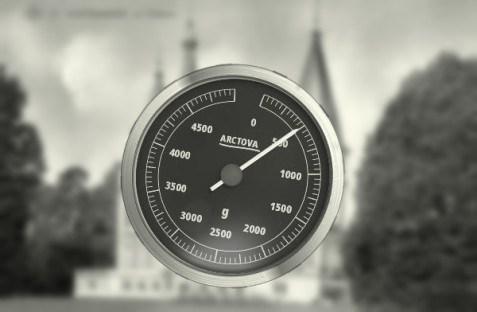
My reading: 500 g
